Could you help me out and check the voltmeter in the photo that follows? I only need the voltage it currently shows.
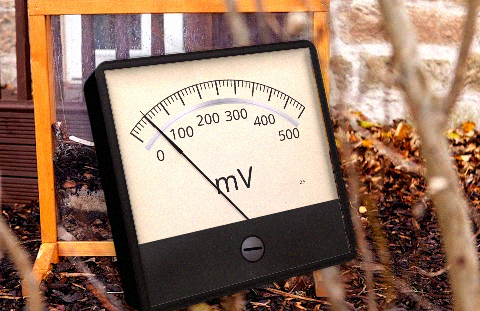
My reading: 50 mV
